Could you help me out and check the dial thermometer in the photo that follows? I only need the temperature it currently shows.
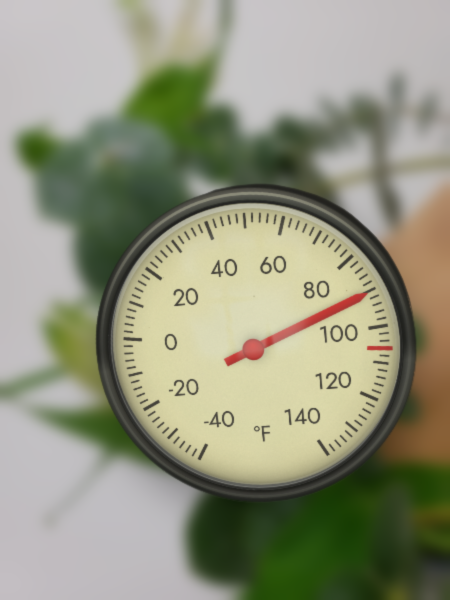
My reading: 90 °F
